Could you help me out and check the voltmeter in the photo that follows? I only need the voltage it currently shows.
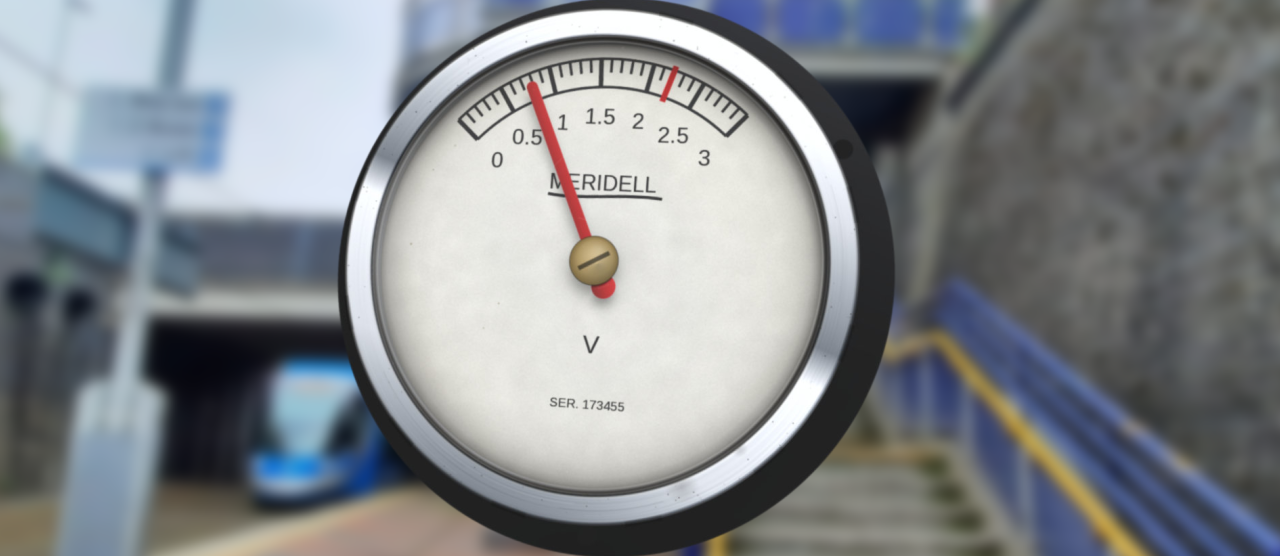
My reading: 0.8 V
